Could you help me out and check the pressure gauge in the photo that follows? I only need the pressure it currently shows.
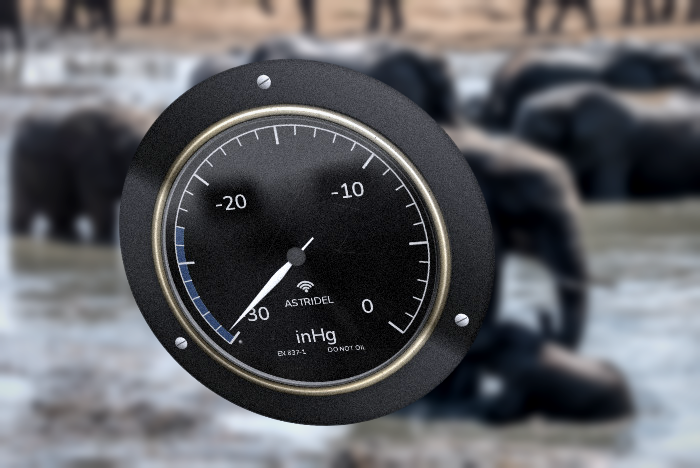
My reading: -29.5 inHg
